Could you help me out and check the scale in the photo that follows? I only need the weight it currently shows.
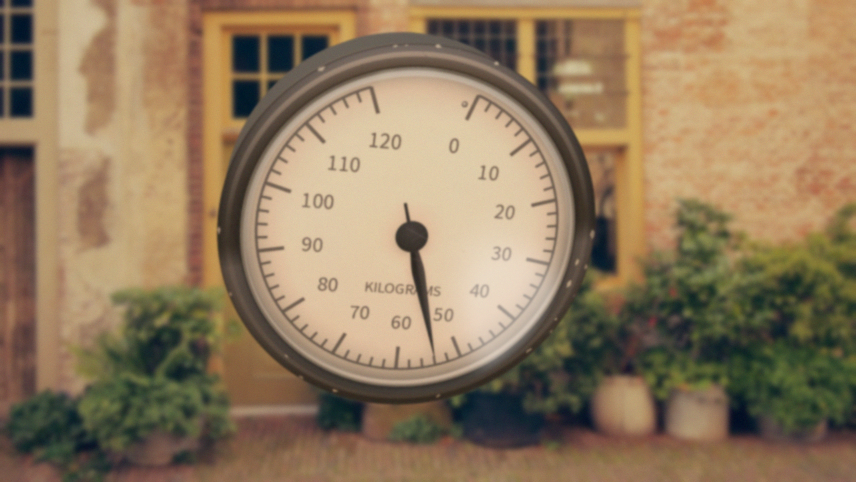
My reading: 54 kg
